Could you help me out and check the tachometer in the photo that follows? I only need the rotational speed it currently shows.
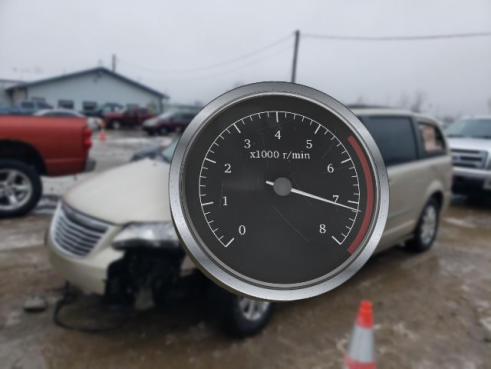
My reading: 7200 rpm
